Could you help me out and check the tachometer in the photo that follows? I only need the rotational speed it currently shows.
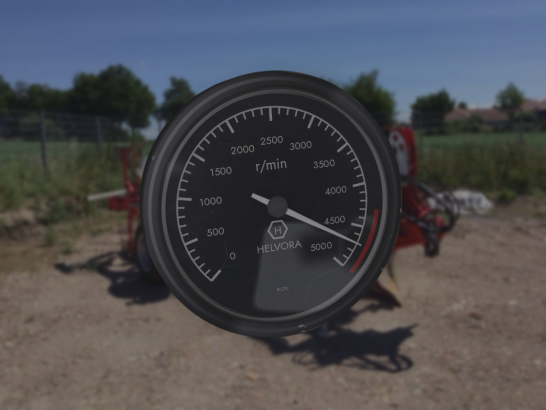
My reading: 4700 rpm
